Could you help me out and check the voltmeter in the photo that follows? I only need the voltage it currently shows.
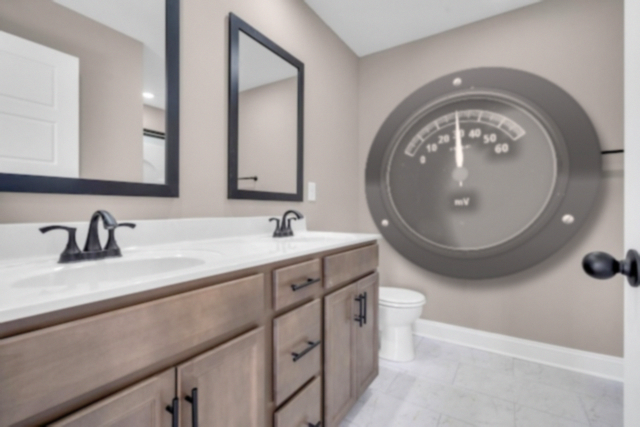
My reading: 30 mV
